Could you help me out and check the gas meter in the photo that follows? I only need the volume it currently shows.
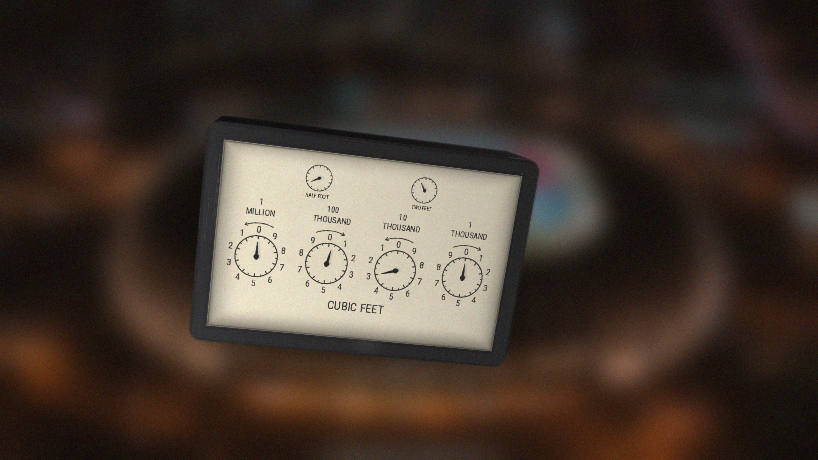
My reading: 3000 ft³
